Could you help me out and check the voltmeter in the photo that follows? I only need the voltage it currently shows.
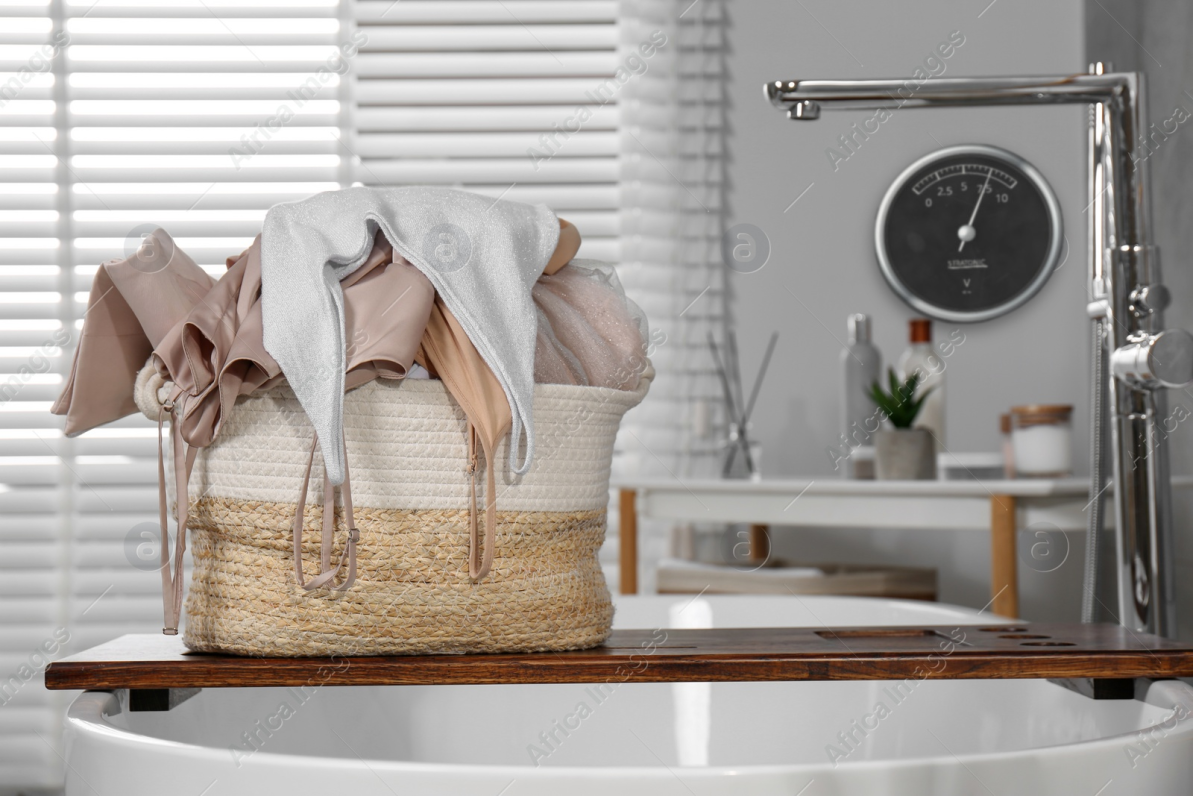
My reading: 7.5 V
